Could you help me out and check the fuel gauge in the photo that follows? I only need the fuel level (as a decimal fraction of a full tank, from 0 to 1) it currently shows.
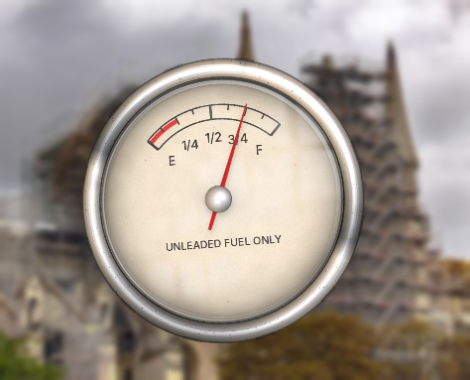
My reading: 0.75
